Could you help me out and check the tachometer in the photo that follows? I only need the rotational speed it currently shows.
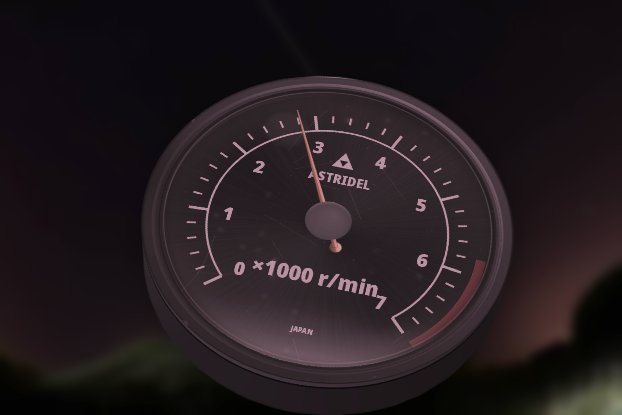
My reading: 2800 rpm
